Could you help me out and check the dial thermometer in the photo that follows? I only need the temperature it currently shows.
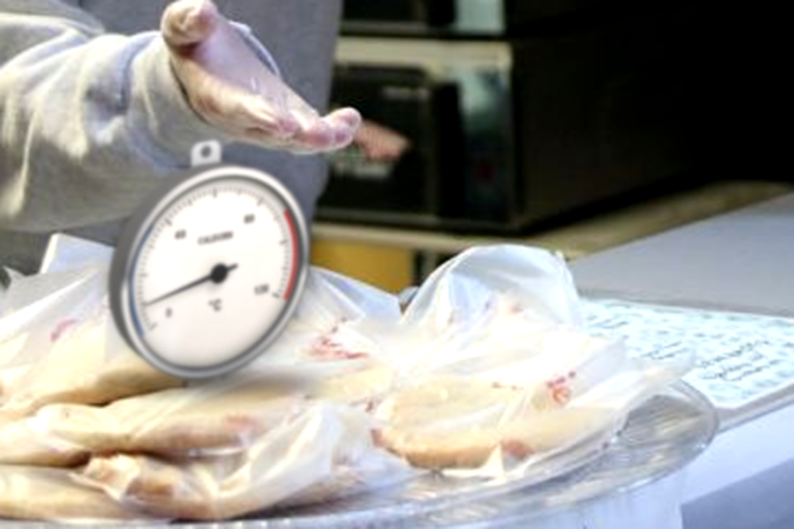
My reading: 10 °C
